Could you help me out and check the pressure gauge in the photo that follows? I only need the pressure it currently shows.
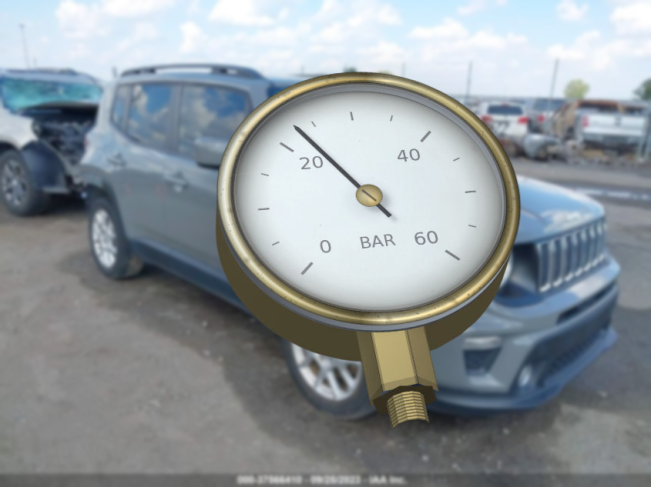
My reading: 22.5 bar
